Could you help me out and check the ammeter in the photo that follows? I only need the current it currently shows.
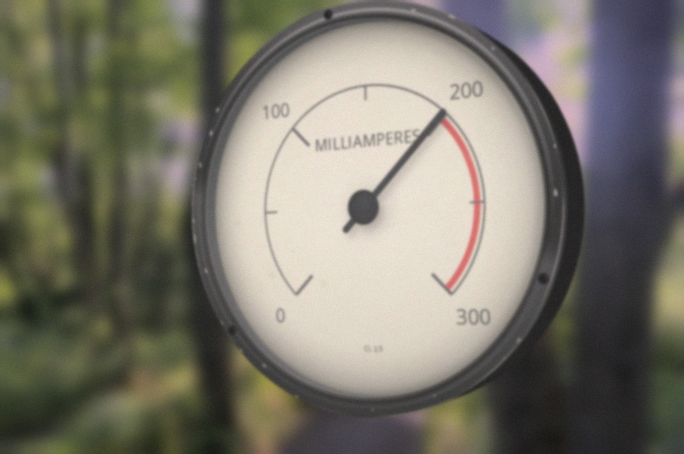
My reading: 200 mA
